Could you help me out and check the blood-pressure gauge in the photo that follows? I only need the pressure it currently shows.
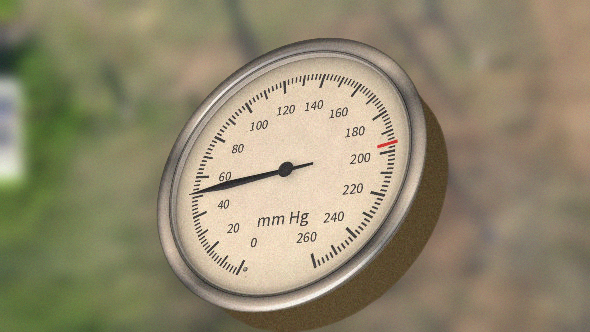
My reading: 50 mmHg
